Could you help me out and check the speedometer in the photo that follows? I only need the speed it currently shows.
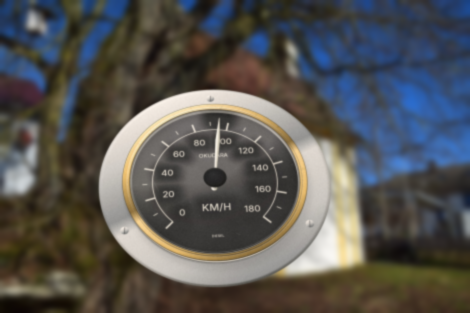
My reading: 95 km/h
